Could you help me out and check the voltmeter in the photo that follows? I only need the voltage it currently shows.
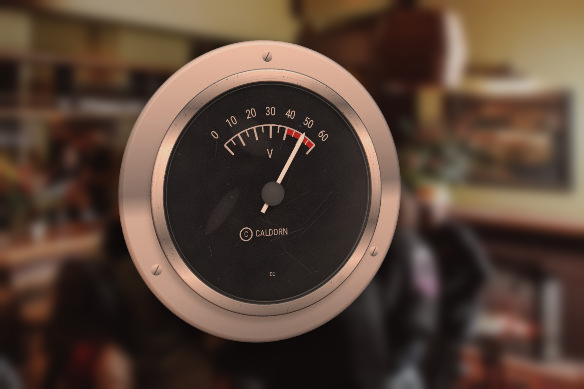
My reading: 50 V
